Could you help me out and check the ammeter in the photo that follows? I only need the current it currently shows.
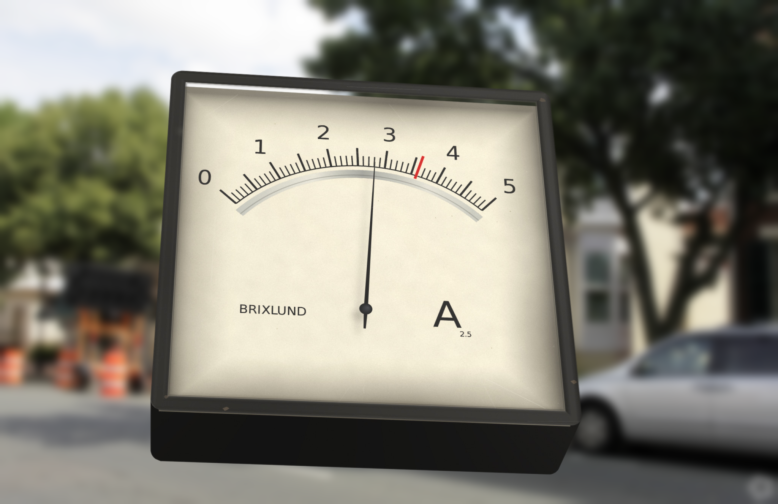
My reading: 2.8 A
